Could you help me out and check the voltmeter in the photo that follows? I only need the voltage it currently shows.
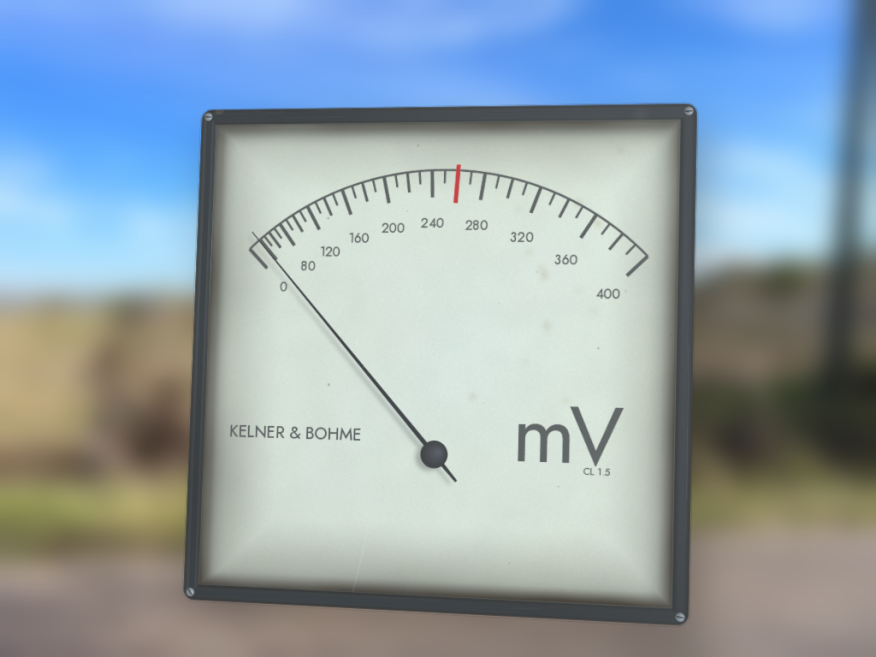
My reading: 40 mV
